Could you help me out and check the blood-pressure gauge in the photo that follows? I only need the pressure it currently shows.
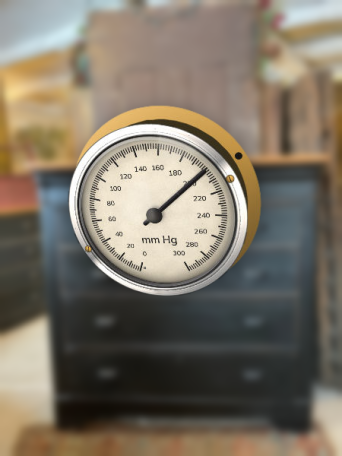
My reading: 200 mmHg
